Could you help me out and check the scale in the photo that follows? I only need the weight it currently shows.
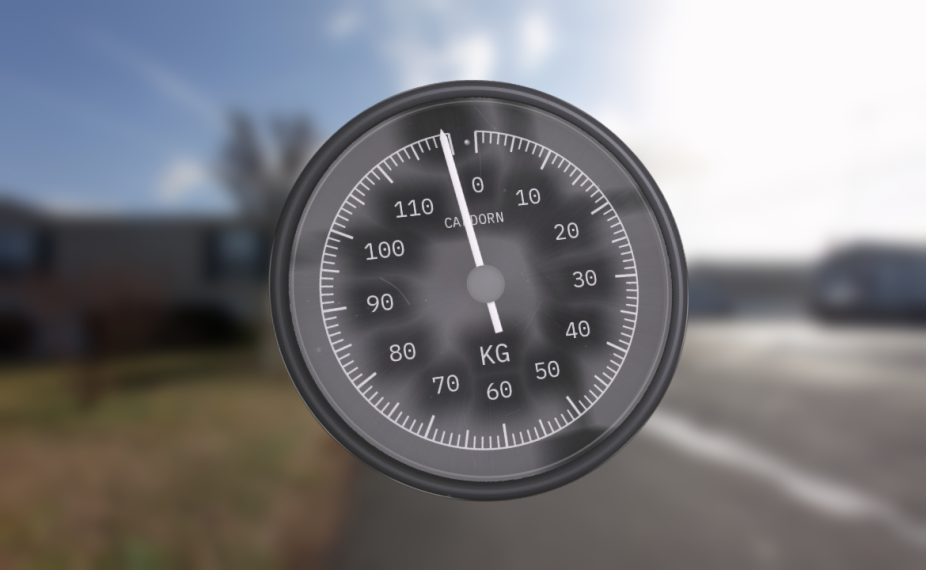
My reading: 119 kg
